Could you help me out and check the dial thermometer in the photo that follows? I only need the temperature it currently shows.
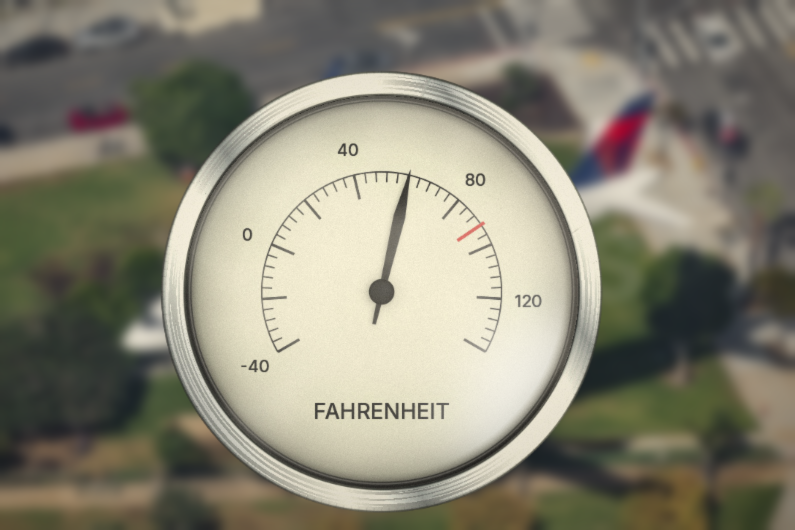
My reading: 60 °F
